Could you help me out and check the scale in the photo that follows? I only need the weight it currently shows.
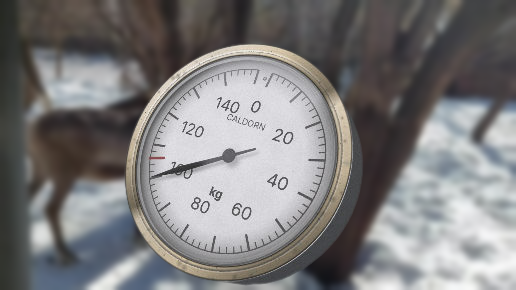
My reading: 100 kg
